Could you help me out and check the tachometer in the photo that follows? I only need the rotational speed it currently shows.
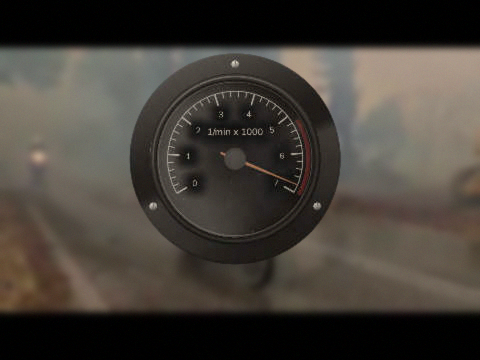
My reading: 6800 rpm
